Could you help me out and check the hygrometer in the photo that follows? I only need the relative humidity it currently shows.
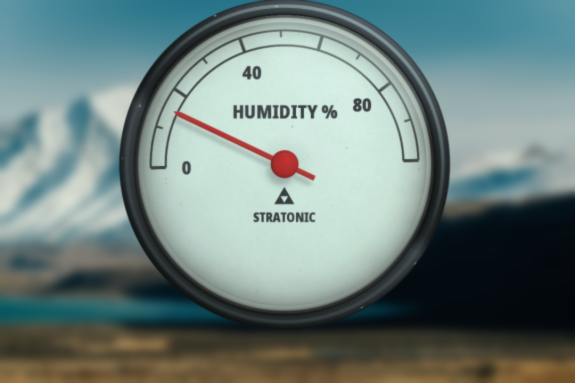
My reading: 15 %
